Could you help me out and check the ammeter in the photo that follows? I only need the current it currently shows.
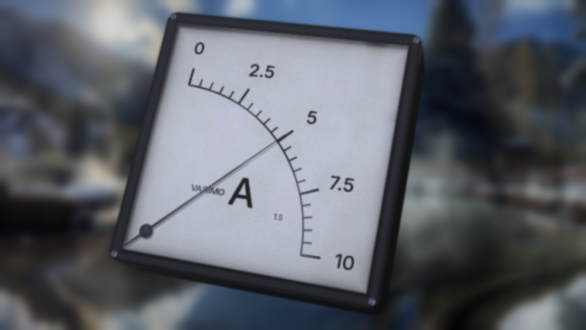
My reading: 5 A
